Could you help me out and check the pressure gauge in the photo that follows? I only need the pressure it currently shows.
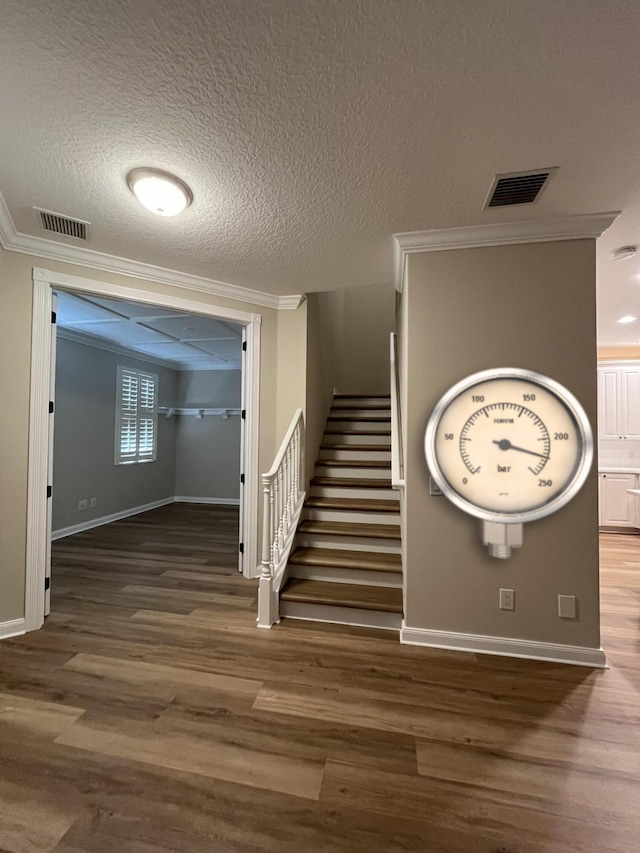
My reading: 225 bar
